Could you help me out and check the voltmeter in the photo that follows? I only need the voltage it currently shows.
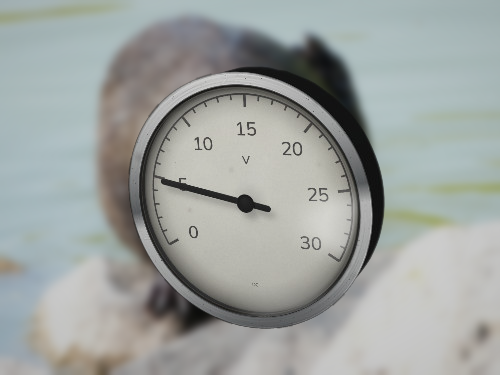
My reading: 5 V
